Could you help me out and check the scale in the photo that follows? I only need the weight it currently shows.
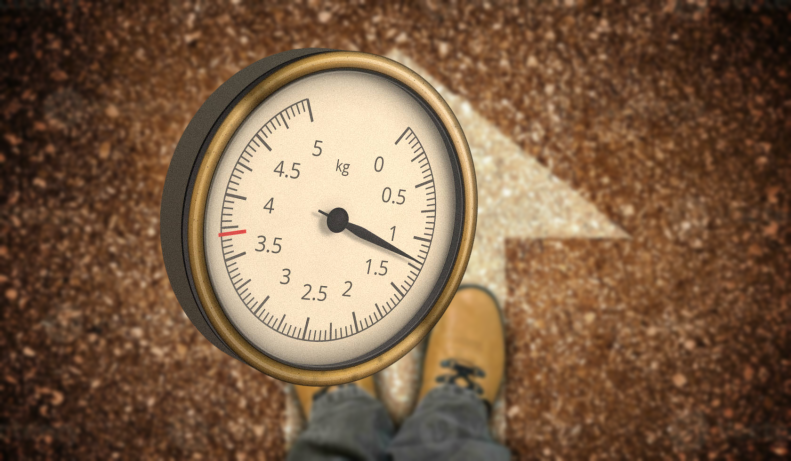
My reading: 1.2 kg
